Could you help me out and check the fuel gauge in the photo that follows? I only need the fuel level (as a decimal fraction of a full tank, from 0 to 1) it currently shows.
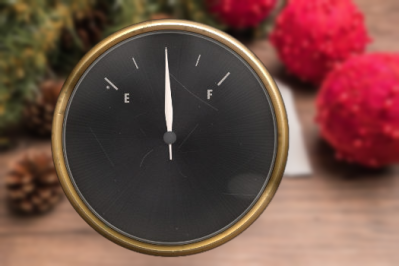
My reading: 0.5
